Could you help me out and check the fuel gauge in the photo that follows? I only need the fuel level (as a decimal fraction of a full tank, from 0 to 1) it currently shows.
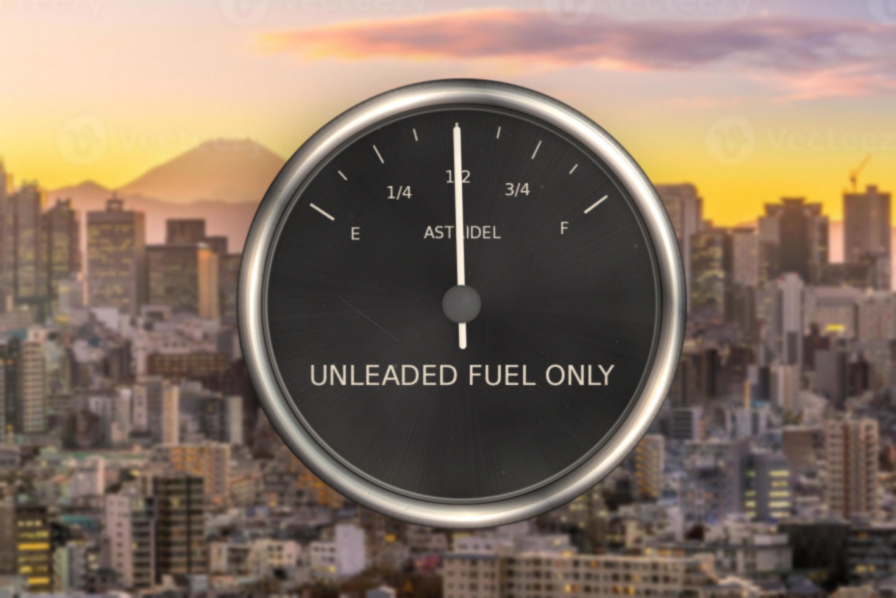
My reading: 0.5
